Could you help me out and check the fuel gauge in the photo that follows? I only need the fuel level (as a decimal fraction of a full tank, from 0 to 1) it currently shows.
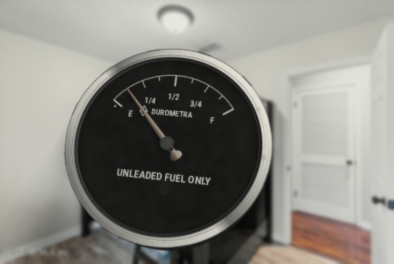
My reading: 0.125
